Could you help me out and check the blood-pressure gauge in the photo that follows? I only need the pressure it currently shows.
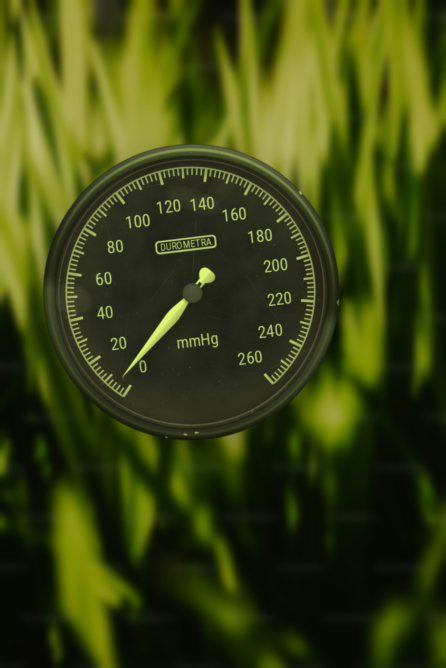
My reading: 6 mmHg
